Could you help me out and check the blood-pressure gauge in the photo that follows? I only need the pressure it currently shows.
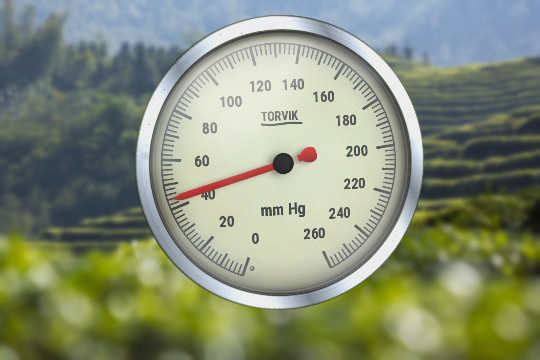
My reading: 44 mmHg
